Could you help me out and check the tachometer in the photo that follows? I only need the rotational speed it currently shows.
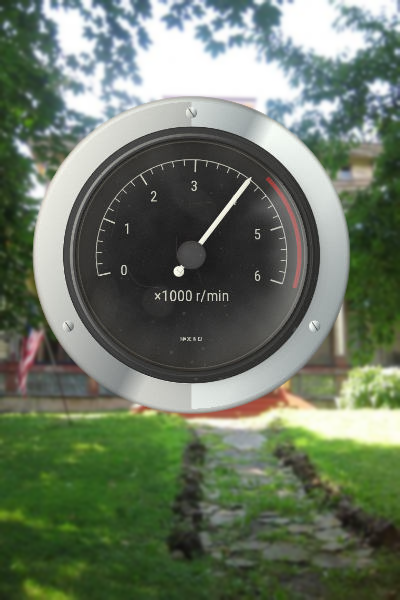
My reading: 4000 rpm
